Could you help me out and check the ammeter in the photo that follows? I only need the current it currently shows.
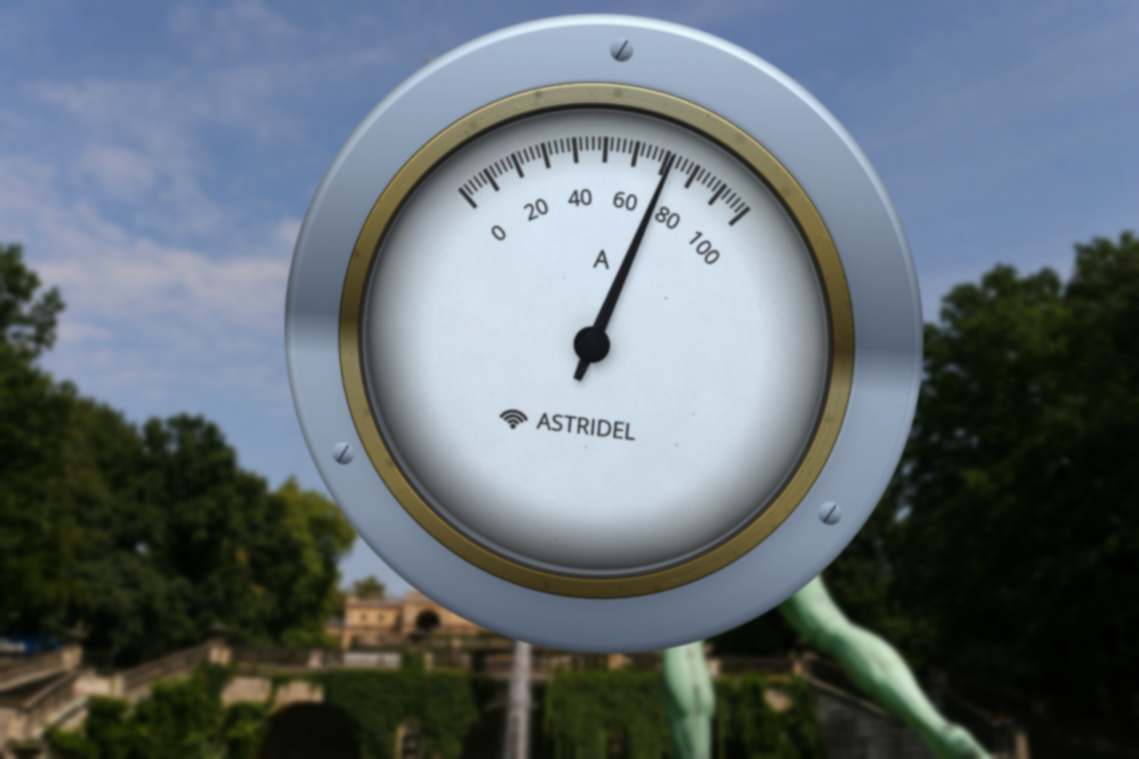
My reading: 72 A
